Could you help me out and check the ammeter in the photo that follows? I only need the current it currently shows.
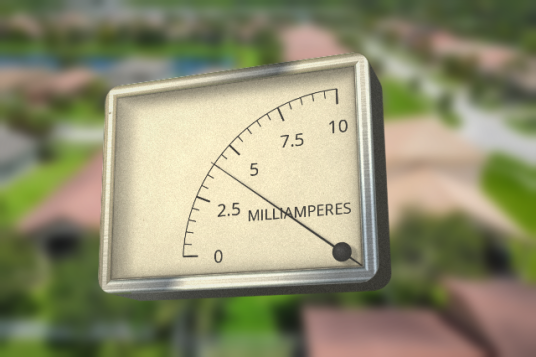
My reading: 4 mA
